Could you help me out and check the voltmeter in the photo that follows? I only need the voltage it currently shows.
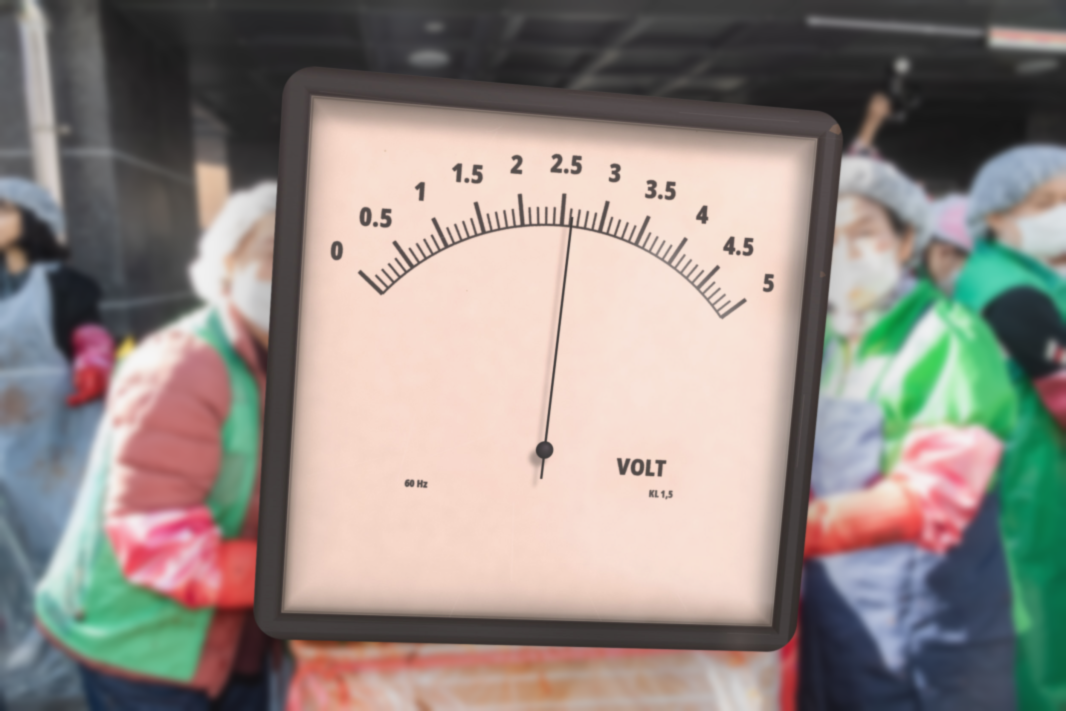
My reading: 2.6 V
